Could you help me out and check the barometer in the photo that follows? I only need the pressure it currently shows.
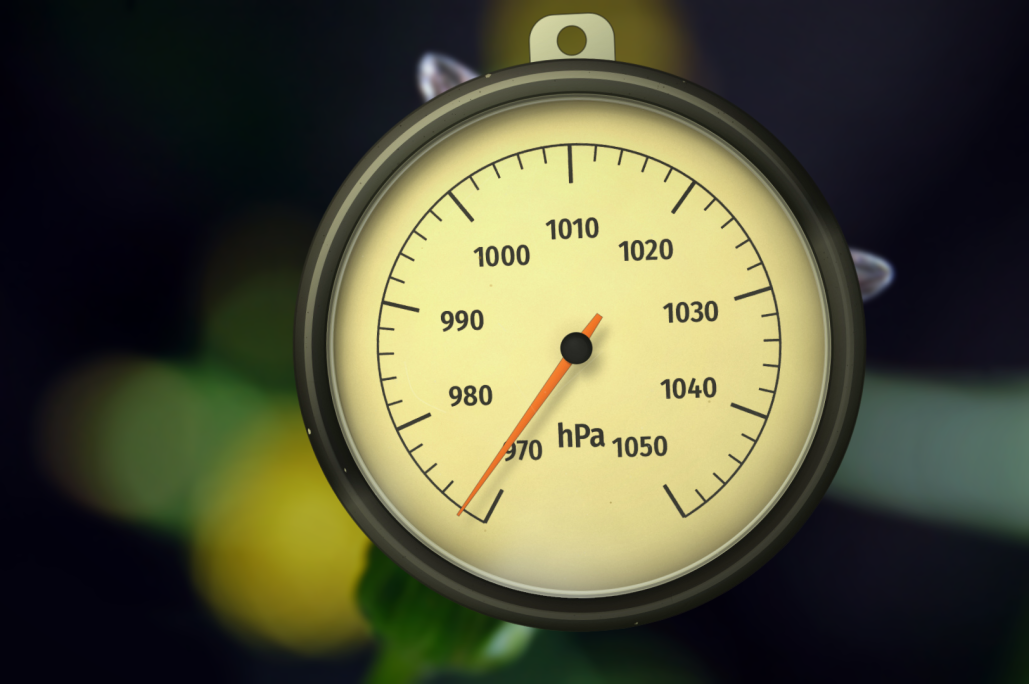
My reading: 972 hPa
